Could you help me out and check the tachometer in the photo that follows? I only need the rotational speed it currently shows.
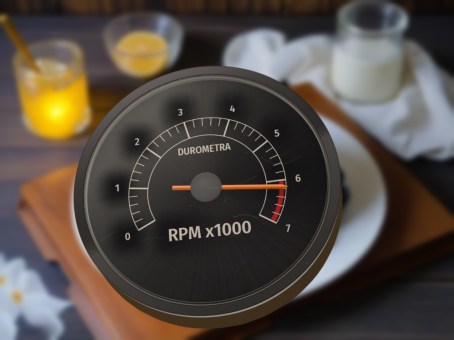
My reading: 6200 rpm
